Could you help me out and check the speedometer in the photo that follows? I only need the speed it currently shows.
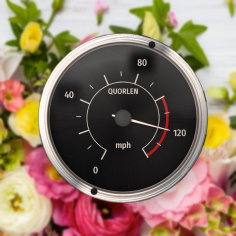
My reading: 120 mph
